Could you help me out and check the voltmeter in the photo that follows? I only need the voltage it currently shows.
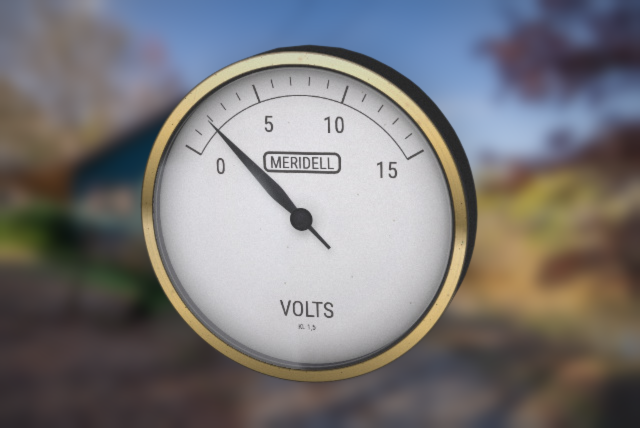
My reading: 2 V
